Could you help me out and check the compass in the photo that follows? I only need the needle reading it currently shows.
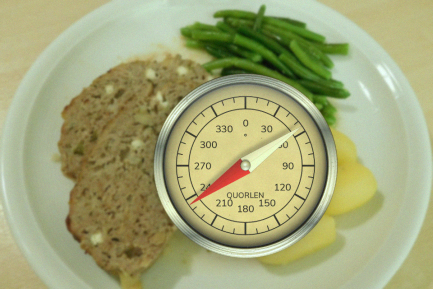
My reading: 235 °
